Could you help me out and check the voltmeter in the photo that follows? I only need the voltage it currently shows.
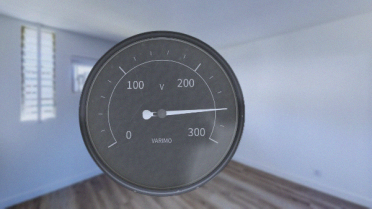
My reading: 260 V
